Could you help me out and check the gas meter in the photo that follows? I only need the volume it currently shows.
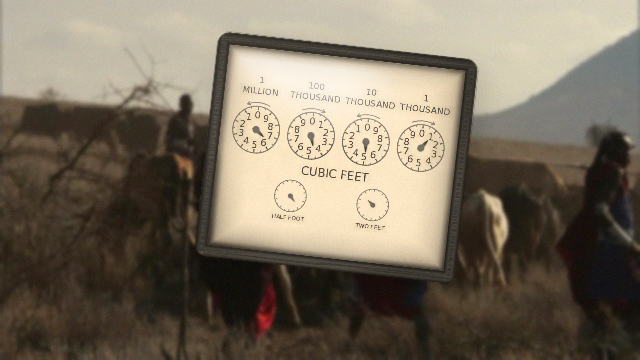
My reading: 645100 ft³
